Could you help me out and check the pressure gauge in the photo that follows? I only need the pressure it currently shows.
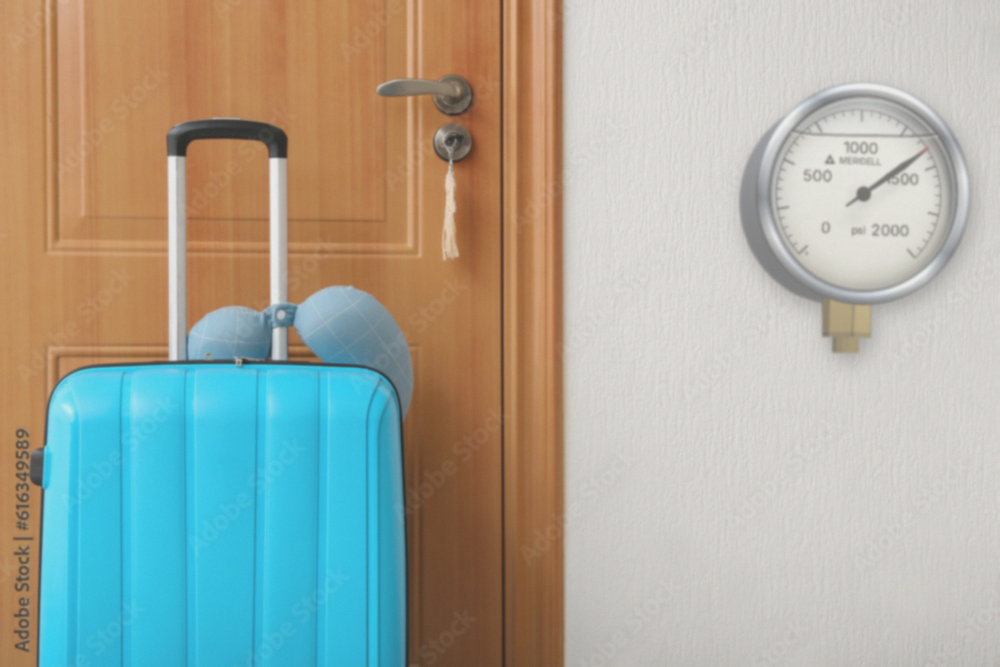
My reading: 1400 psi
